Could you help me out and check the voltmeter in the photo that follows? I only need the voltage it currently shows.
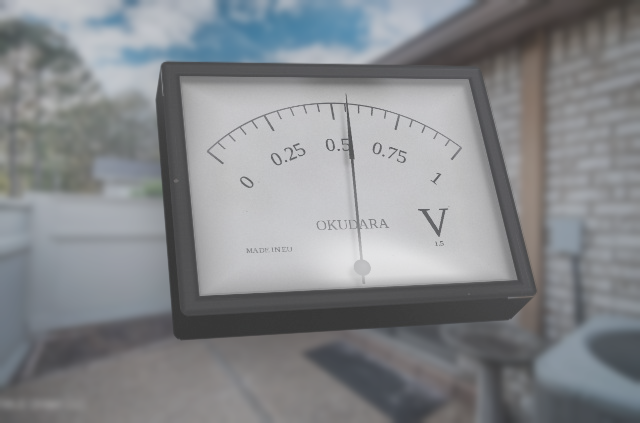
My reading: 0.55 V
